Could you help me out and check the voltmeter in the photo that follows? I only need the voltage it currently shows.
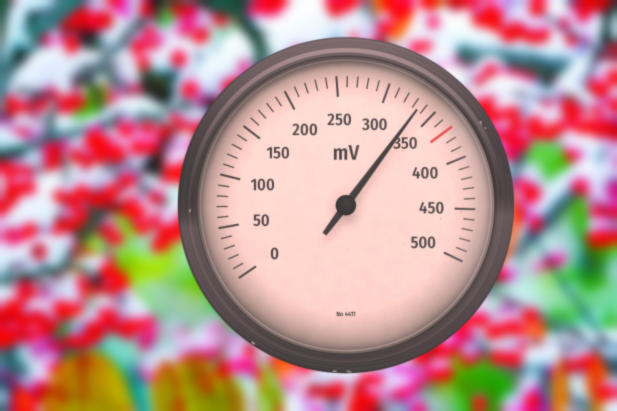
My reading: 335 mV
